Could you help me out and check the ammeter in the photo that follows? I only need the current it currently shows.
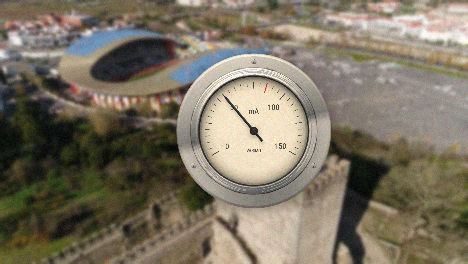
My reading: 50 mA
